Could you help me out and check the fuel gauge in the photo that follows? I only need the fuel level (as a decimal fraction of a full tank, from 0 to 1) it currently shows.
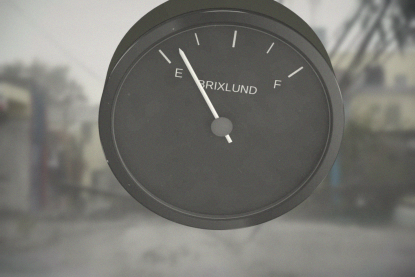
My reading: 0.125
